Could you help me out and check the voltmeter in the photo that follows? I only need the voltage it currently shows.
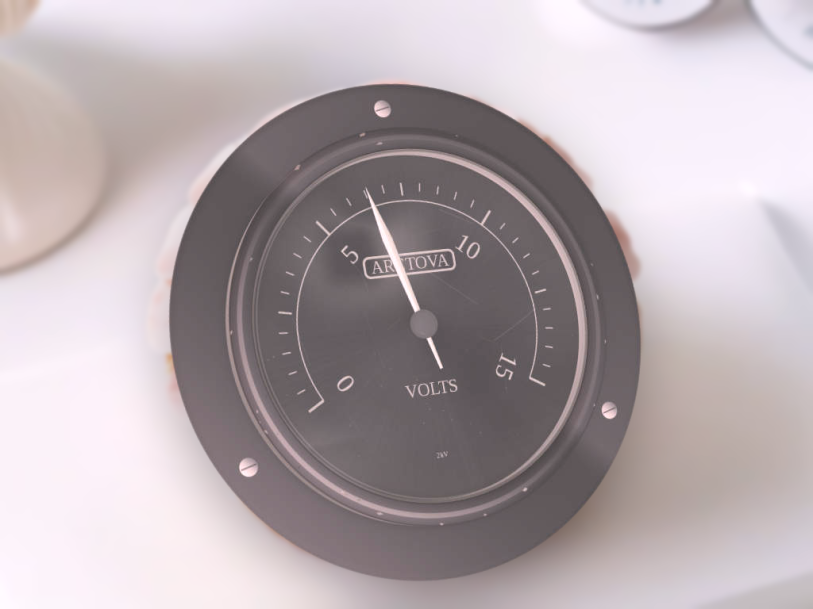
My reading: 6.5 V
